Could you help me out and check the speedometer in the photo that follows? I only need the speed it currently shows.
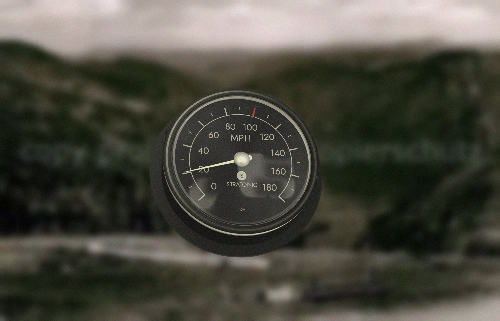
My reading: 20 mph
